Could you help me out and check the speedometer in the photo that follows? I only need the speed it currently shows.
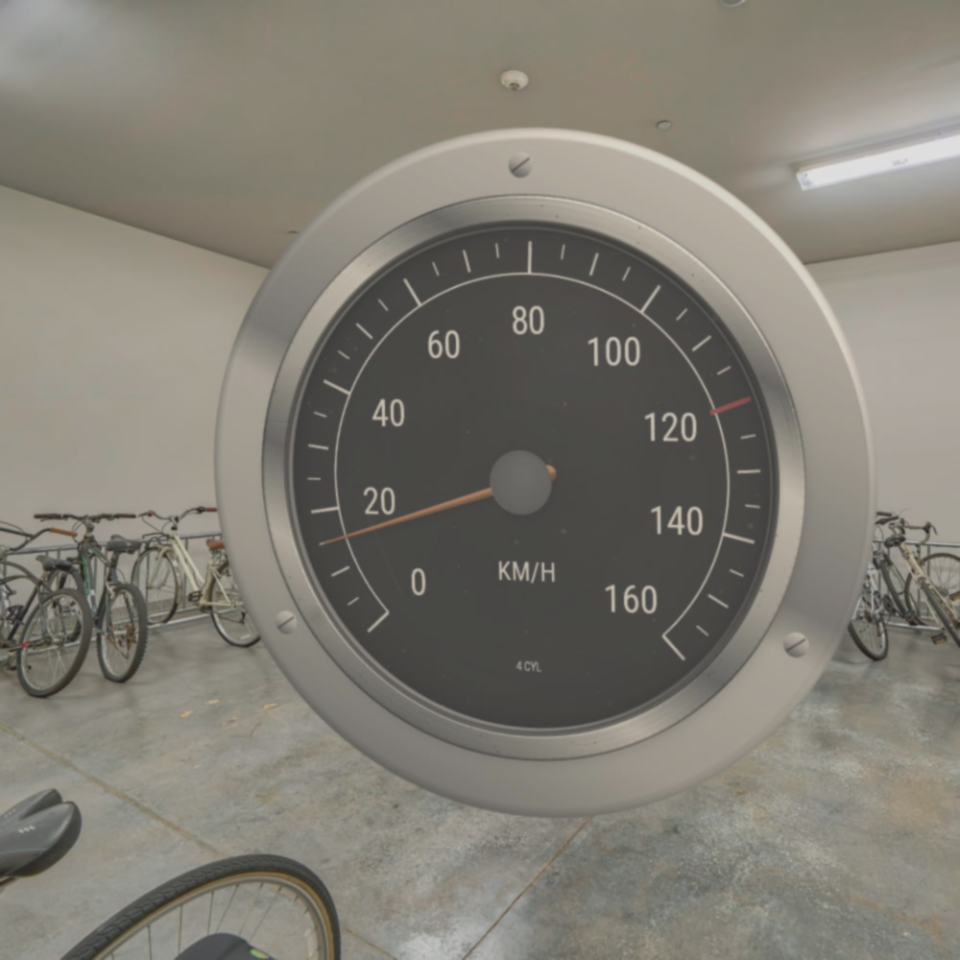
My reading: 15 km/h
